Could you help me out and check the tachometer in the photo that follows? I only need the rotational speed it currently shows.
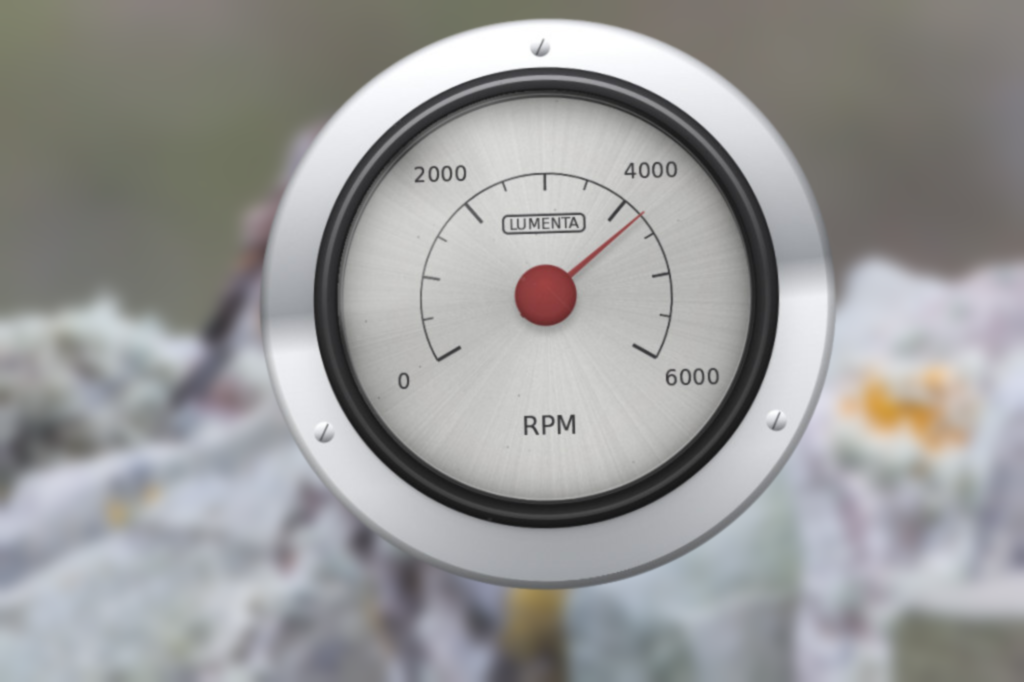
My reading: 4250 rpm
